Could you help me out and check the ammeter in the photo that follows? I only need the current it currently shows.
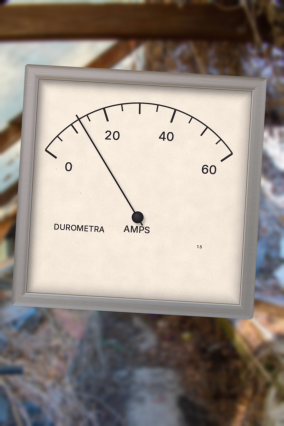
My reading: 12.5 A
